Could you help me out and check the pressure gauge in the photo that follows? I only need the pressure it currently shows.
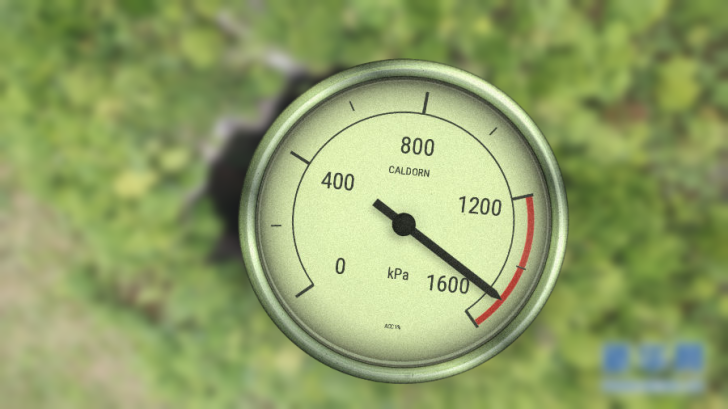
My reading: 1500 kPa
